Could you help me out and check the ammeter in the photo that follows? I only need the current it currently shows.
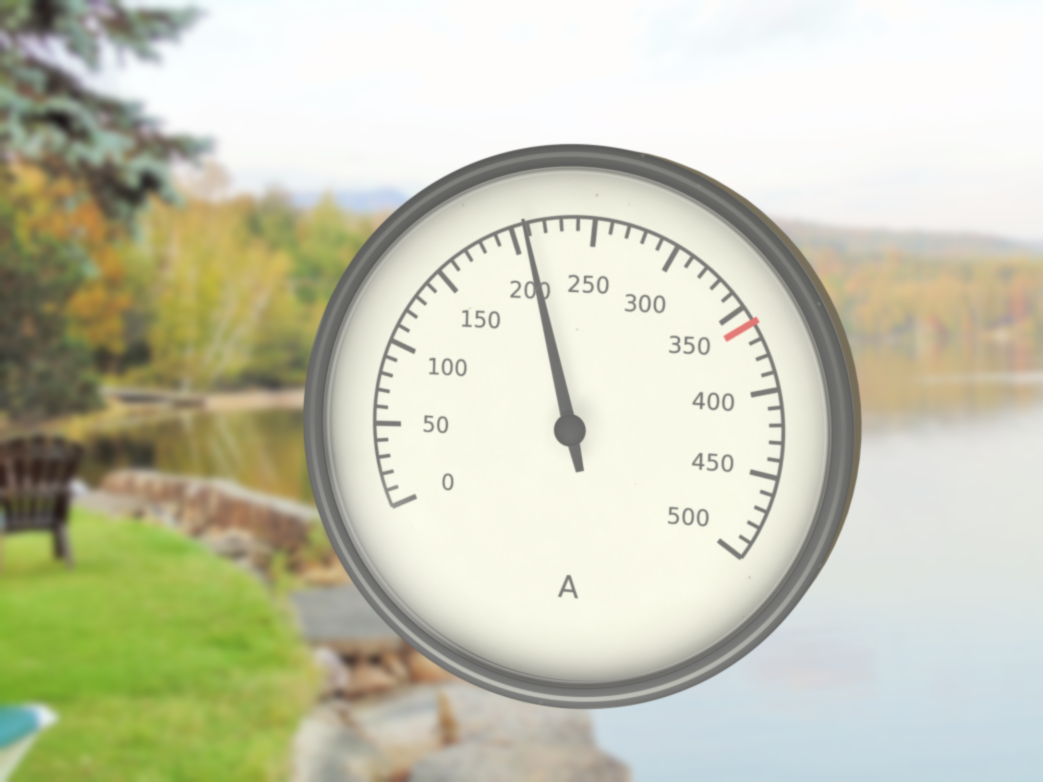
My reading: 210 A
